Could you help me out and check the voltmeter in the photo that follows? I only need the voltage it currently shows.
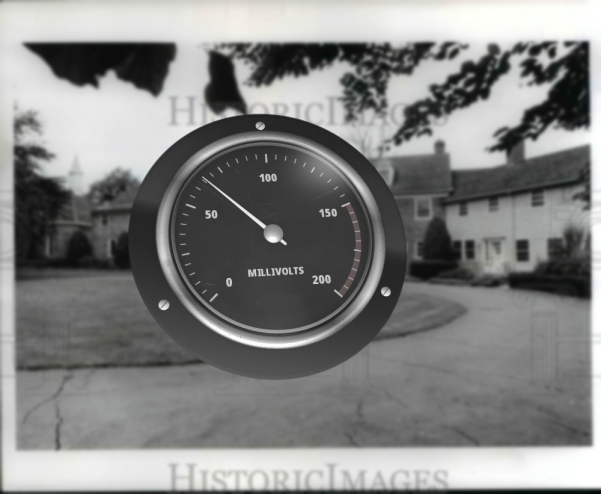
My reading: 65 mV
